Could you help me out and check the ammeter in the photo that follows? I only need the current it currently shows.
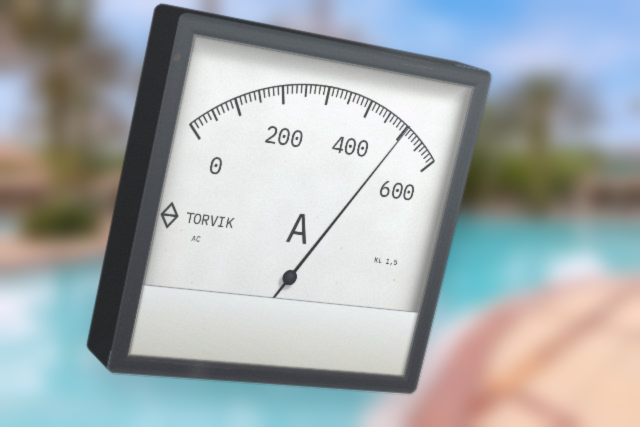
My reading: 500 A
